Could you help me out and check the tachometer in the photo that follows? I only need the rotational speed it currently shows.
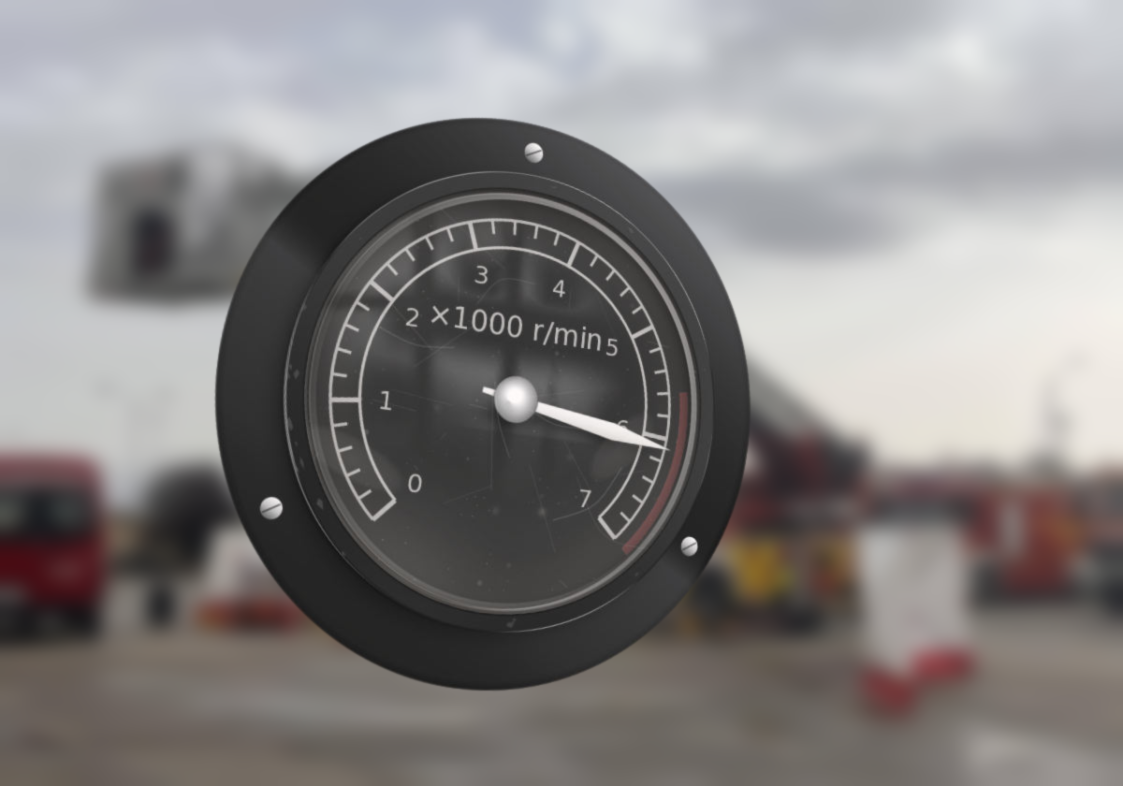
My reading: 6100 rpm
